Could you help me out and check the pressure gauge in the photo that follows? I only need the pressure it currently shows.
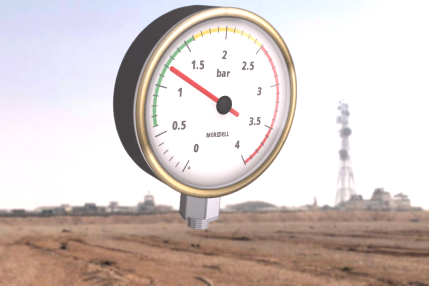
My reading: 1.2 bar
